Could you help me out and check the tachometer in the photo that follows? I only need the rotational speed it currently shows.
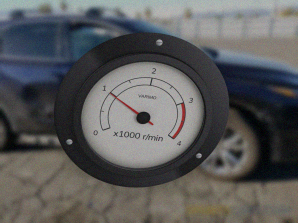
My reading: 1000 rpm
